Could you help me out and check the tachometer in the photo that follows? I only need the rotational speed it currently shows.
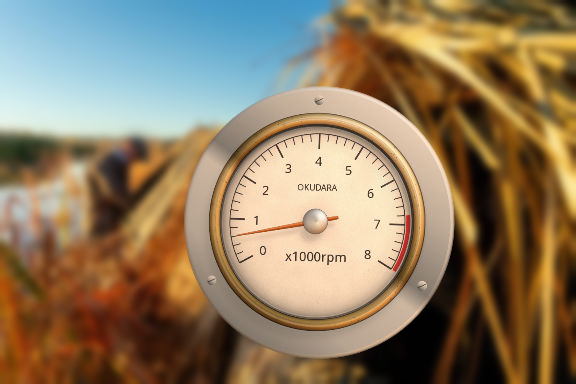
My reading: 600 rpm
